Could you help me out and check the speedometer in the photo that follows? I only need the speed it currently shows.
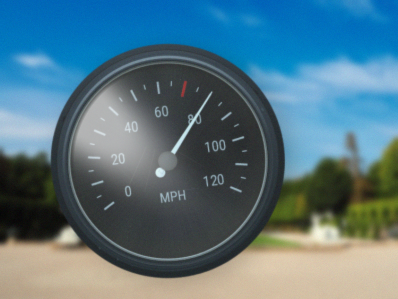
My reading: 80 mph
